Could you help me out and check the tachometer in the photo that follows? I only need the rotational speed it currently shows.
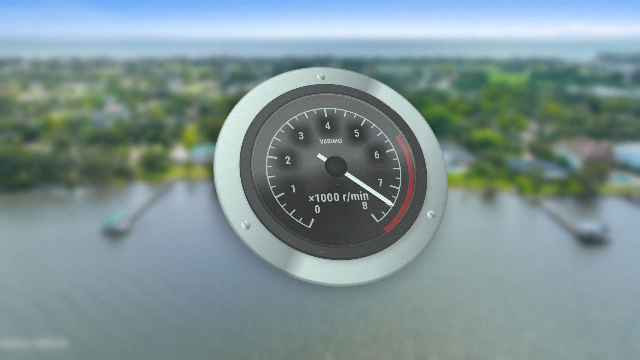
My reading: 7500 rpm
